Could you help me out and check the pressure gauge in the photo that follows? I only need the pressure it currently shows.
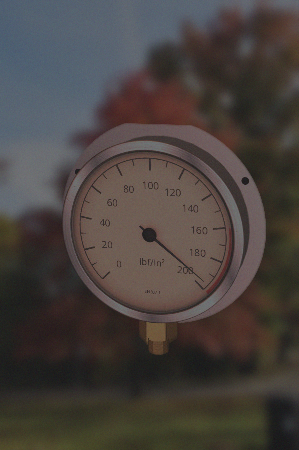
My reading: 195 psi
